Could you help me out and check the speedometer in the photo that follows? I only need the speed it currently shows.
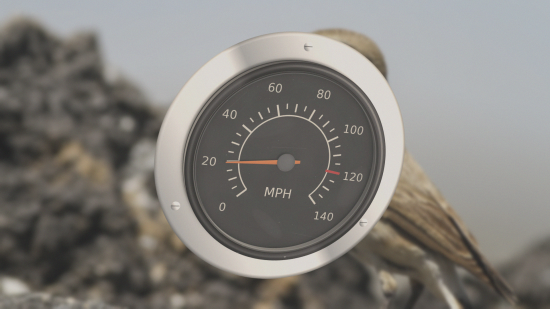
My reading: 20 mph
